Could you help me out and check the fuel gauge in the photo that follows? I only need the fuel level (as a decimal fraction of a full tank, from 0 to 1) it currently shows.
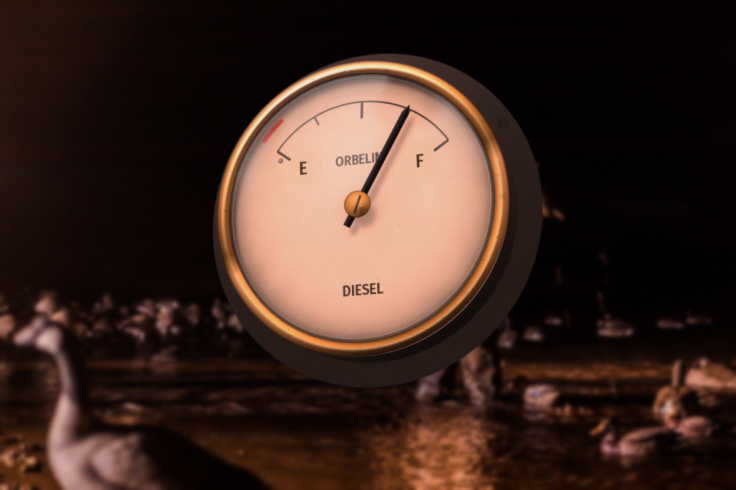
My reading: 0.75
